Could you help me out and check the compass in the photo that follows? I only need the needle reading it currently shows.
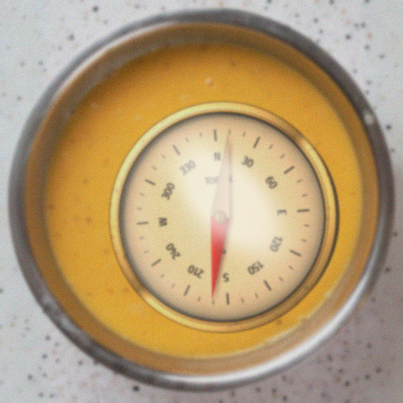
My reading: 190 °
